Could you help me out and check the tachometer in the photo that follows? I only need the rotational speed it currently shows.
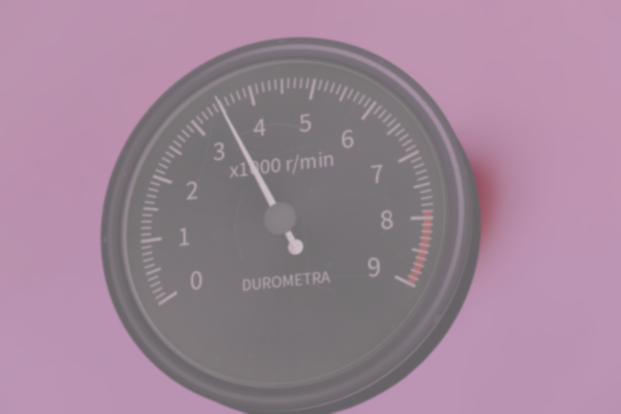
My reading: 3500 rpm
